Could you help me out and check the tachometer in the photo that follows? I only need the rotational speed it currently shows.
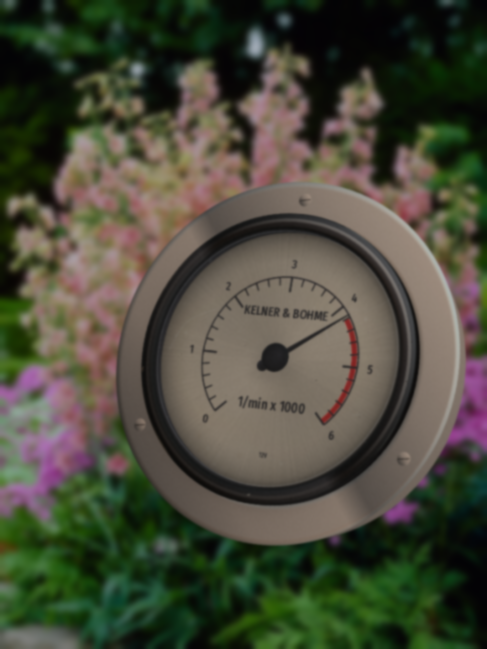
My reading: 4200 rpm
